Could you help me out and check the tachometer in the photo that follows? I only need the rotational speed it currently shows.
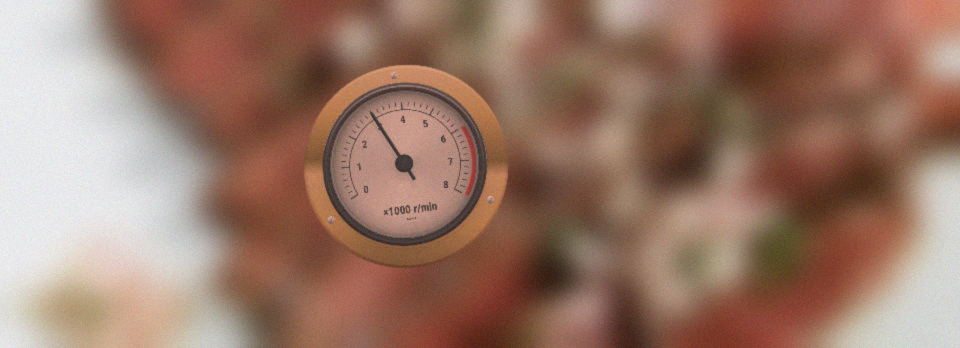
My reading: 3000 rpm
